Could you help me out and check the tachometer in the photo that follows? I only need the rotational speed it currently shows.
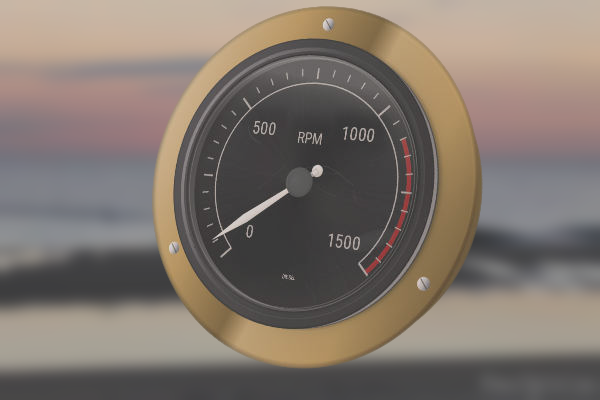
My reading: 50 rpm
